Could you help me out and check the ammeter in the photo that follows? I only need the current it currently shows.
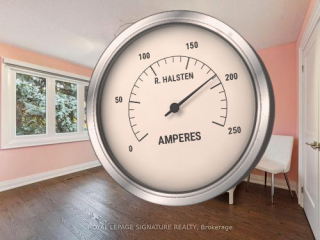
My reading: 190 A
